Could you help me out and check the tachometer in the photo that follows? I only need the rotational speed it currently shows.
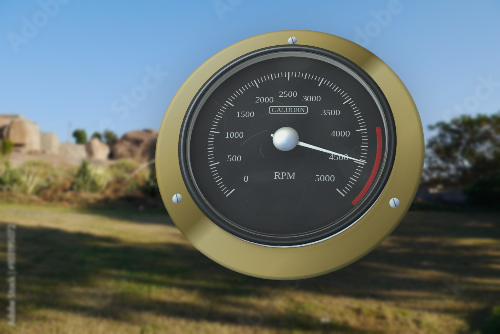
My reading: 4500 rpm
